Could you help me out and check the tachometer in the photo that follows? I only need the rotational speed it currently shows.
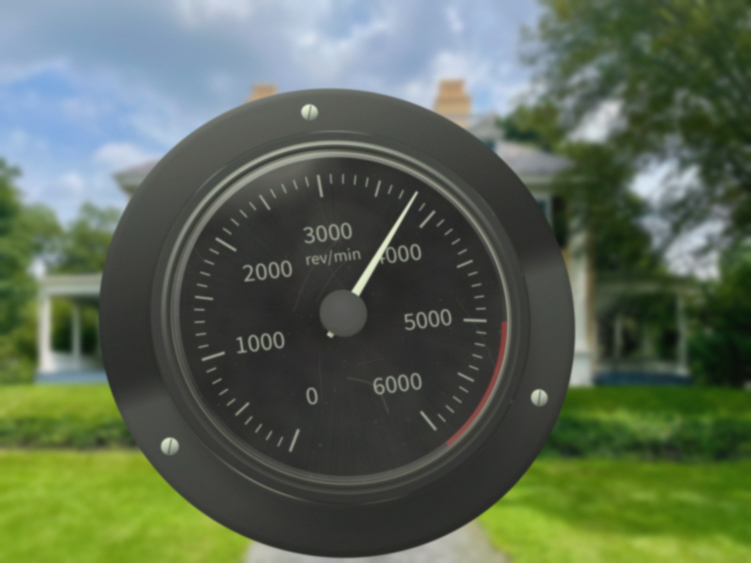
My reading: 3800 rpm
